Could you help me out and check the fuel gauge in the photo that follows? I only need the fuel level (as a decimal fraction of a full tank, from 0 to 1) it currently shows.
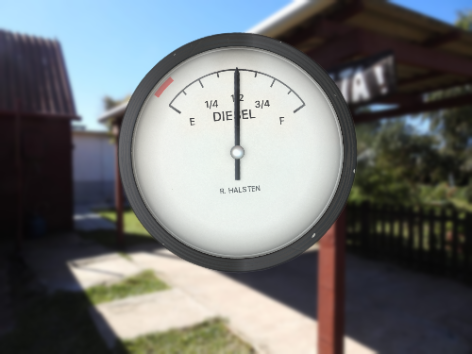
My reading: 0.5
